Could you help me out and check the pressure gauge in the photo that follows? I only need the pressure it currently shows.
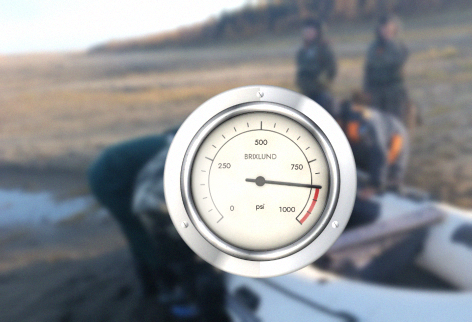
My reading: 850 psi
